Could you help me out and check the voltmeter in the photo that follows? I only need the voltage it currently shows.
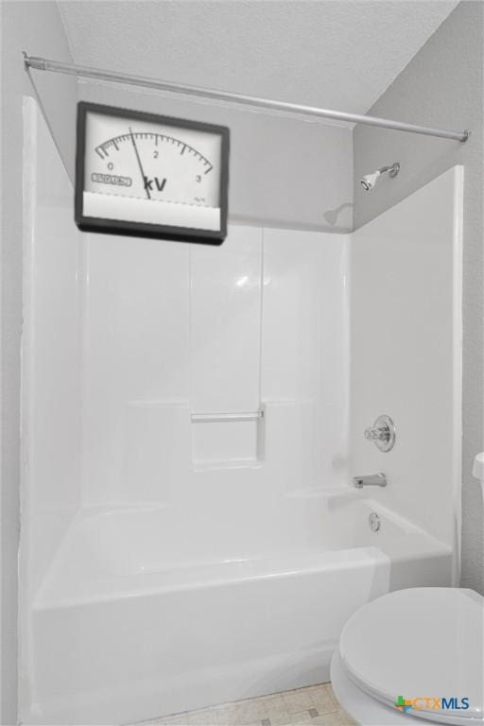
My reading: 1.5 kV
